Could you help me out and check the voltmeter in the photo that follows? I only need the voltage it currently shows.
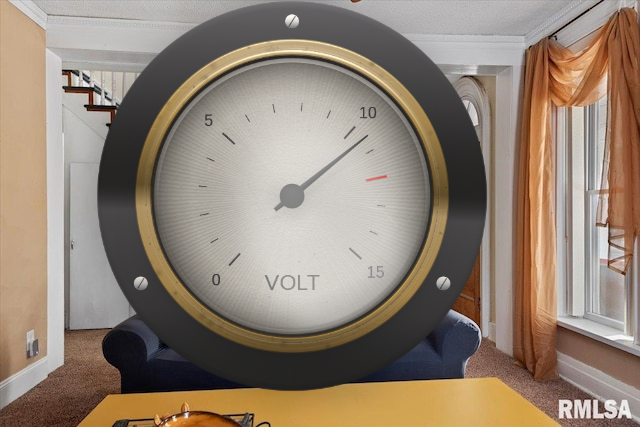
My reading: 10.5 V
